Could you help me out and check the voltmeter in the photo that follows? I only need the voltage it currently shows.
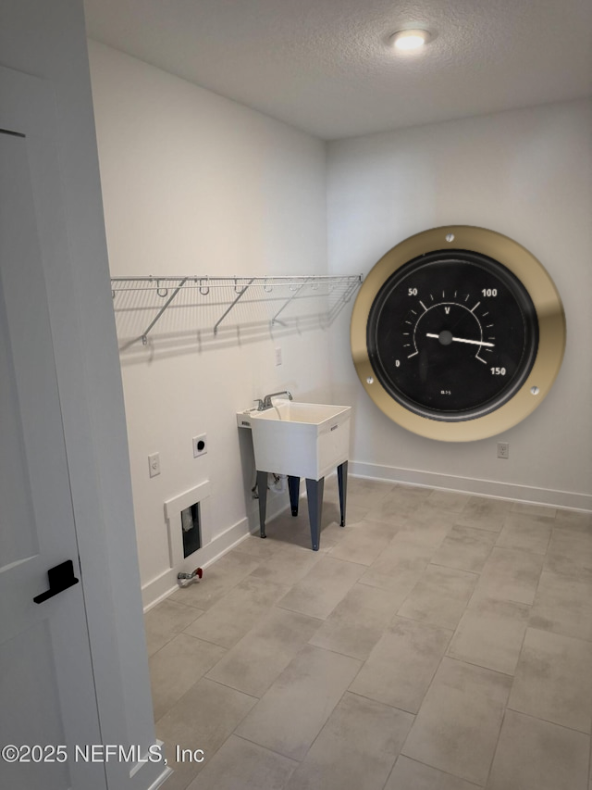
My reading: 135 V
